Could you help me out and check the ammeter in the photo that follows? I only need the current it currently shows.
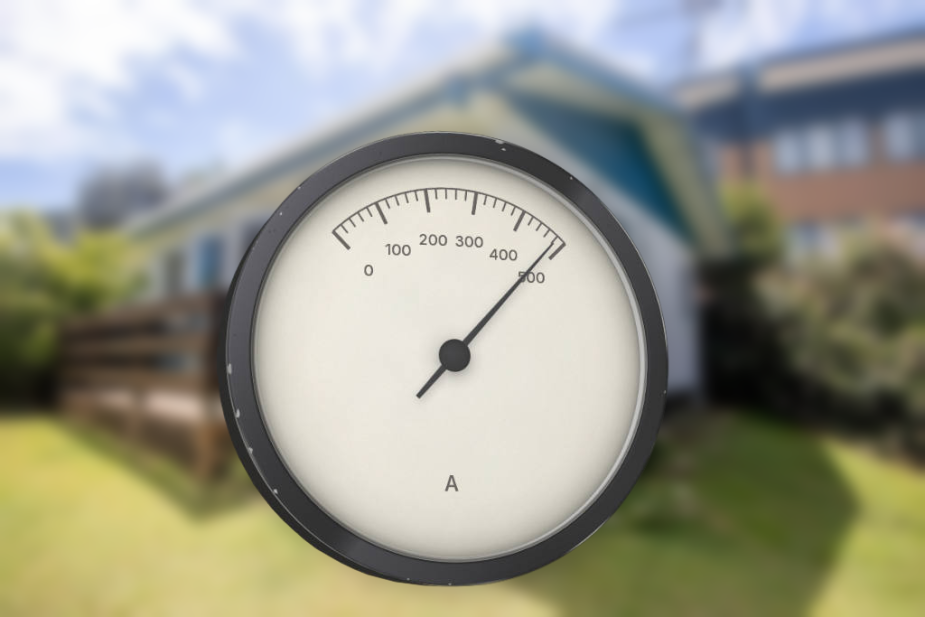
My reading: 480 A
